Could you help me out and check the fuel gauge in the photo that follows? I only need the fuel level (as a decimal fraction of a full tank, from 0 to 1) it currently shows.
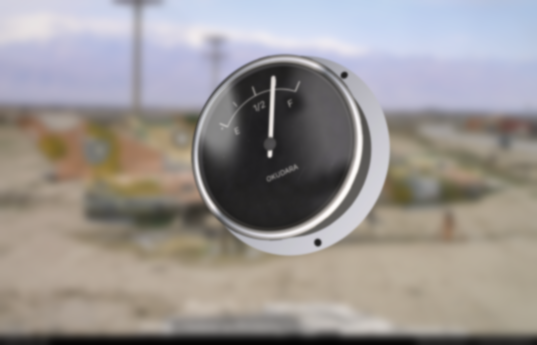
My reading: 0.75
